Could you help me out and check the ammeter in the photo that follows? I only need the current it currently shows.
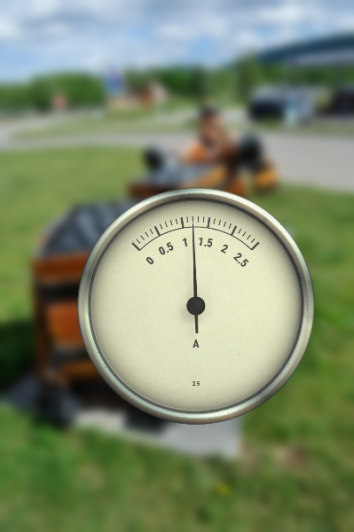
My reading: 1.2 A
